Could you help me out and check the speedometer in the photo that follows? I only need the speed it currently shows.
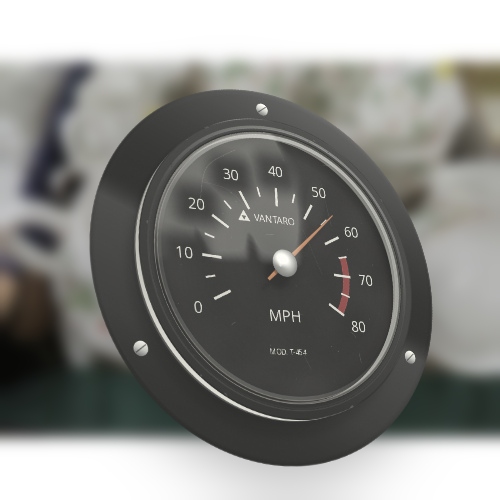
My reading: 55 mph
